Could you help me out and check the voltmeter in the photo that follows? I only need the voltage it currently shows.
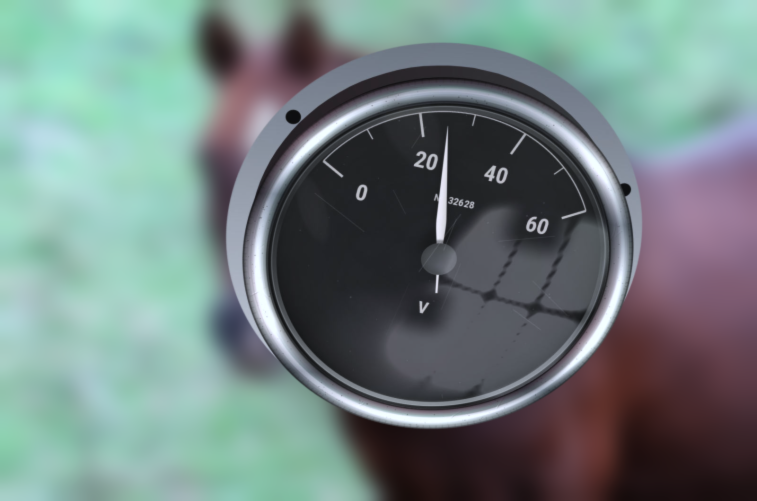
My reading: 25 V
